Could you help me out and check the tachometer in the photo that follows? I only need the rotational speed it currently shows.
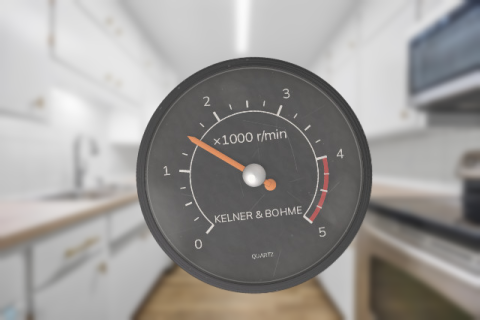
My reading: 1500 rpm
